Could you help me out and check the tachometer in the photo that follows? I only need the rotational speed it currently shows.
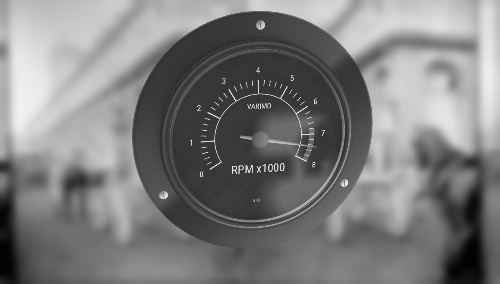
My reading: 7400 rpm
